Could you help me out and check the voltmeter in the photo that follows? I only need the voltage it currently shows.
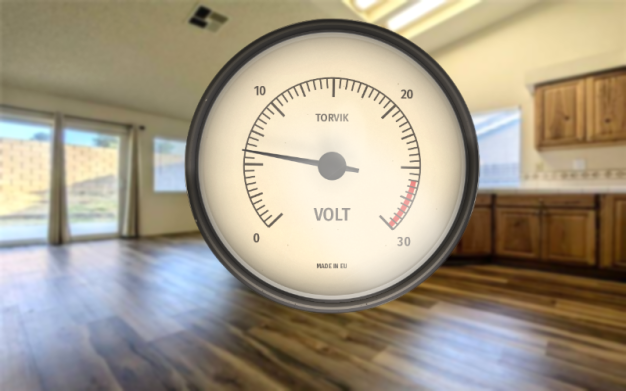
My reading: 6 V
